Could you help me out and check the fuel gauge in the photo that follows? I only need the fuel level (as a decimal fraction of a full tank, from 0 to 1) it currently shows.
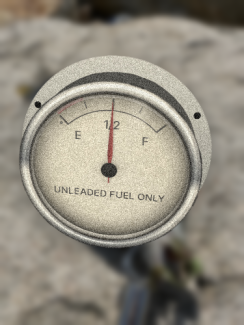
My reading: 0.5
